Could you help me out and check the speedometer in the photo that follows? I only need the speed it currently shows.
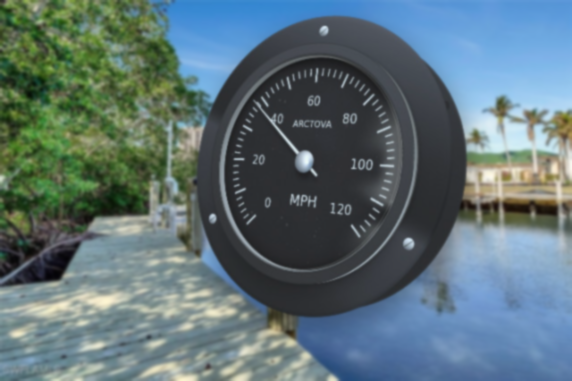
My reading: 38 mph
